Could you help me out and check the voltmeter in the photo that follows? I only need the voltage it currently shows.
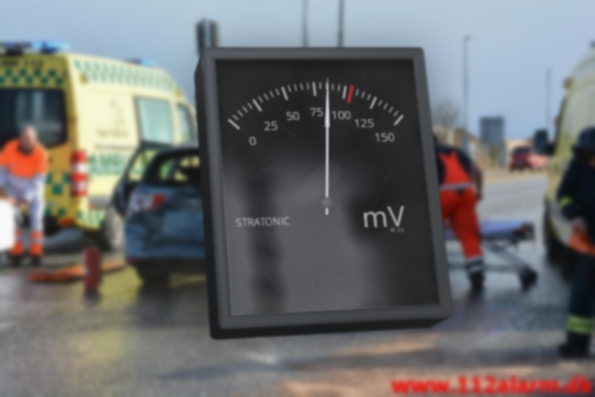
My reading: 85 mV
